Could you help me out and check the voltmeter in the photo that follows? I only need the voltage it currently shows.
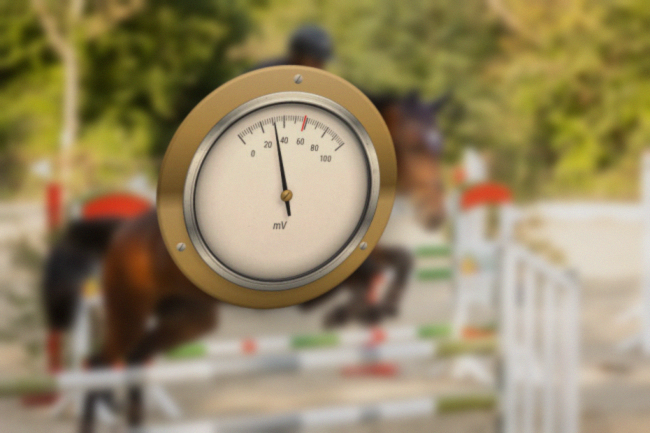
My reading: 30 mV
